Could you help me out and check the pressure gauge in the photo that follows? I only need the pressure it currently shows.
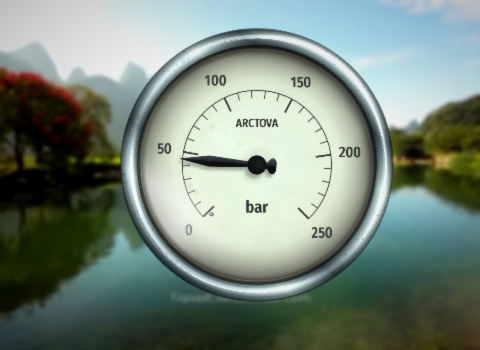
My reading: 45 bar
